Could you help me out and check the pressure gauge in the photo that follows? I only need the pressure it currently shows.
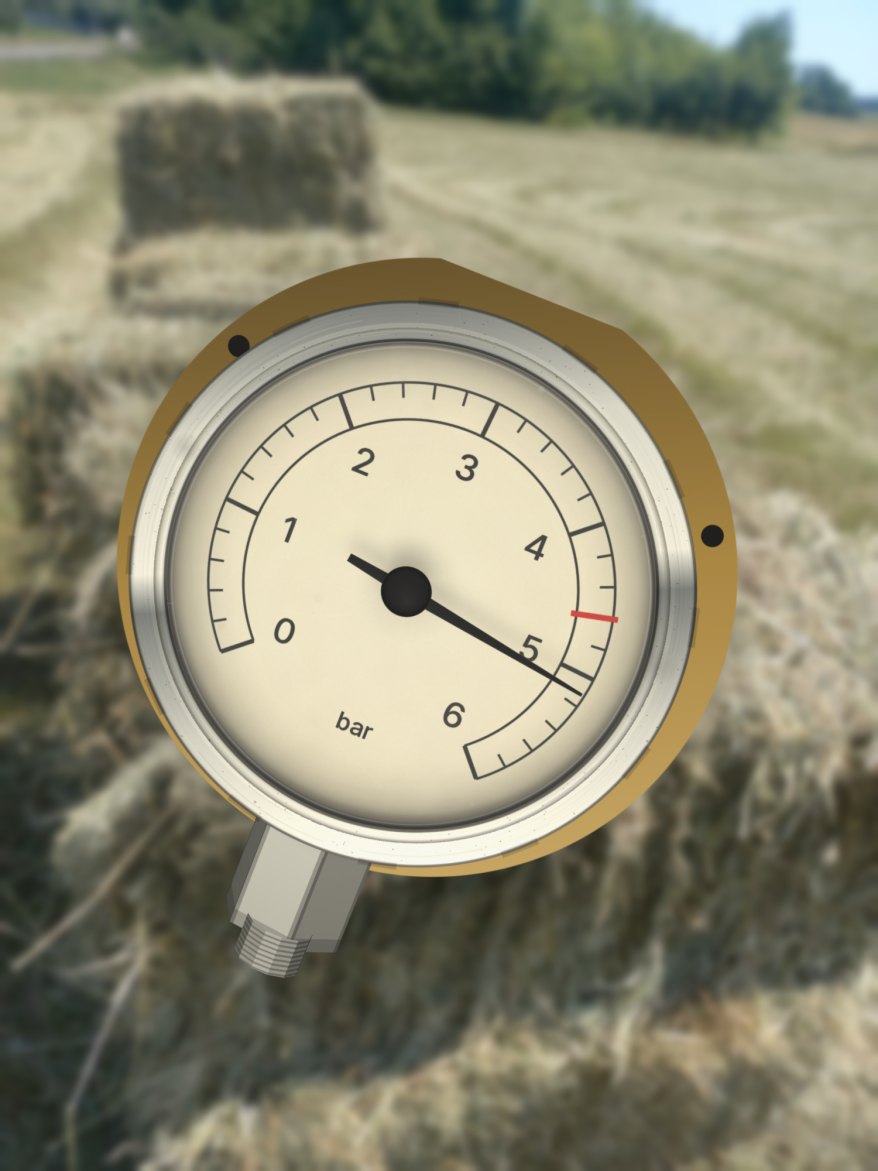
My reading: 5.1 bar
